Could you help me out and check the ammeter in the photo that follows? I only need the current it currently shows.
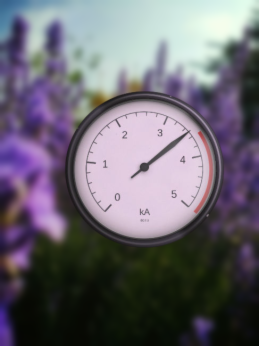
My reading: 3.5 kA
